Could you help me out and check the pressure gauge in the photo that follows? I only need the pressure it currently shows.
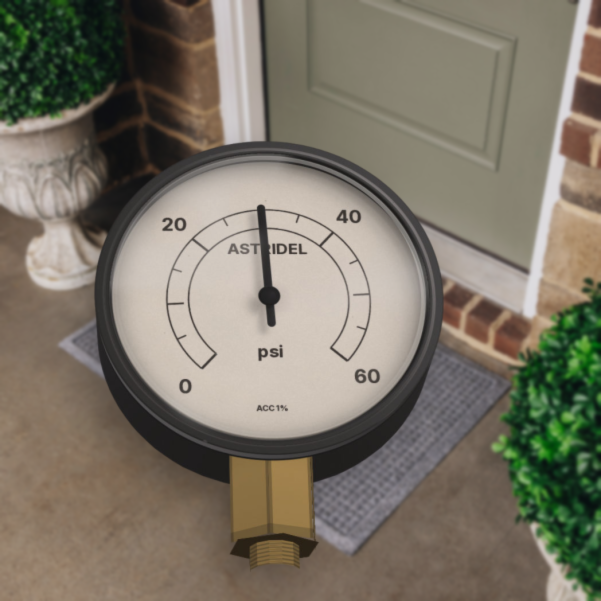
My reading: 30 psi
